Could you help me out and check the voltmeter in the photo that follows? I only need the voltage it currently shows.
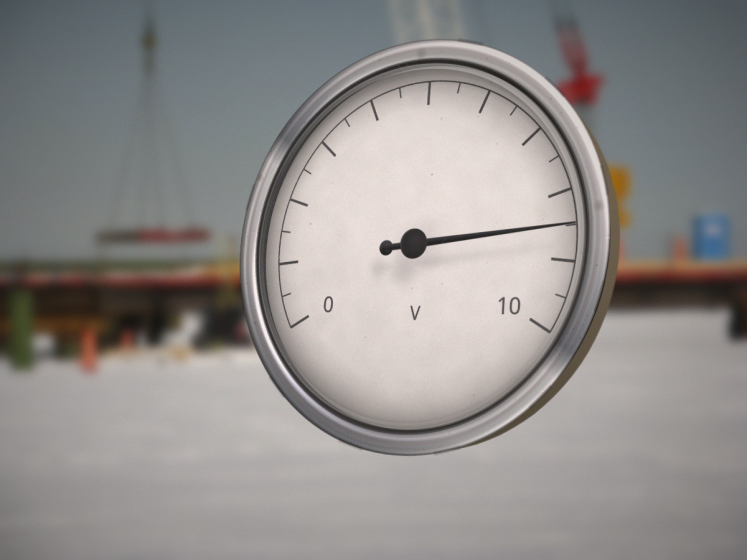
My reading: 8.5 V
